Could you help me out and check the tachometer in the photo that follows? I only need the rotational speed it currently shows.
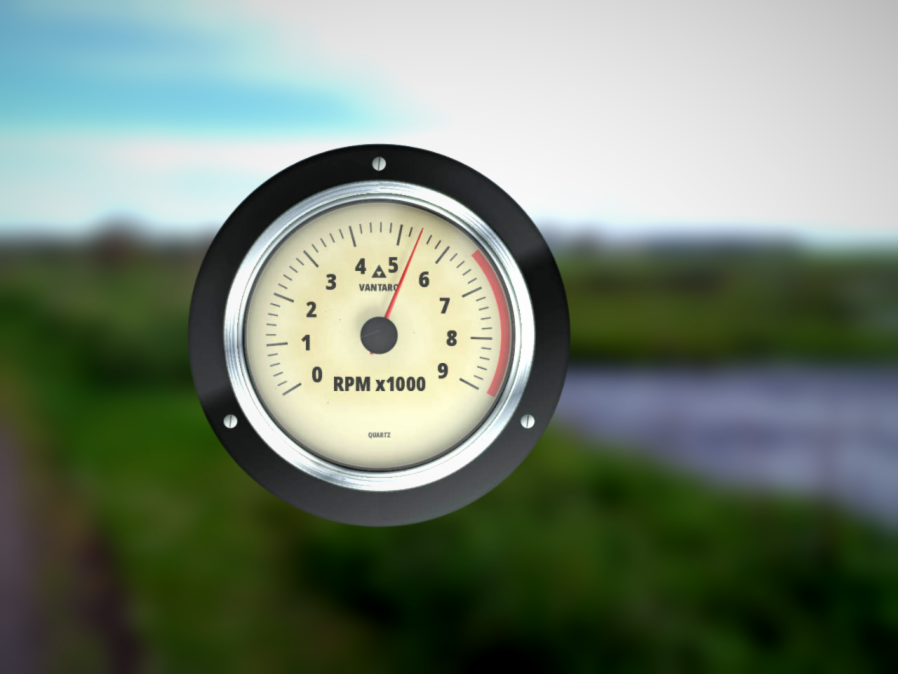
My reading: 5400 rpm
